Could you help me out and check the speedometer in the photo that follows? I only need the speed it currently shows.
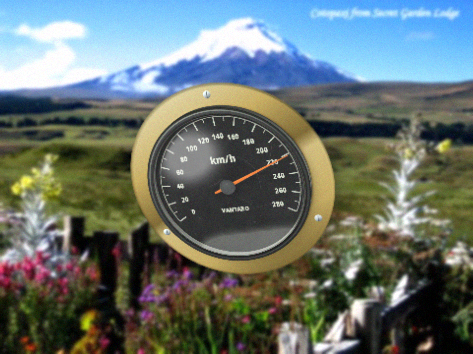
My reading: 220 km/h
